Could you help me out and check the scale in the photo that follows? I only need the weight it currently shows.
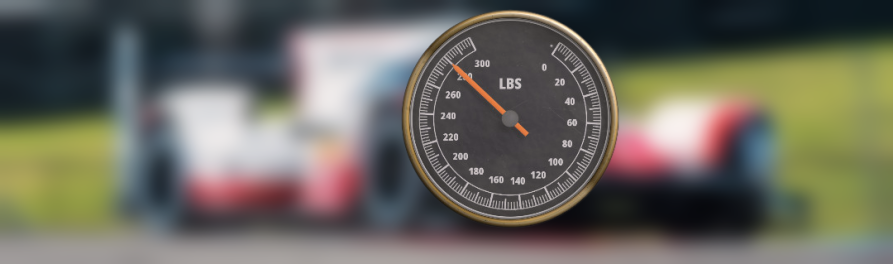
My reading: 280 lb
